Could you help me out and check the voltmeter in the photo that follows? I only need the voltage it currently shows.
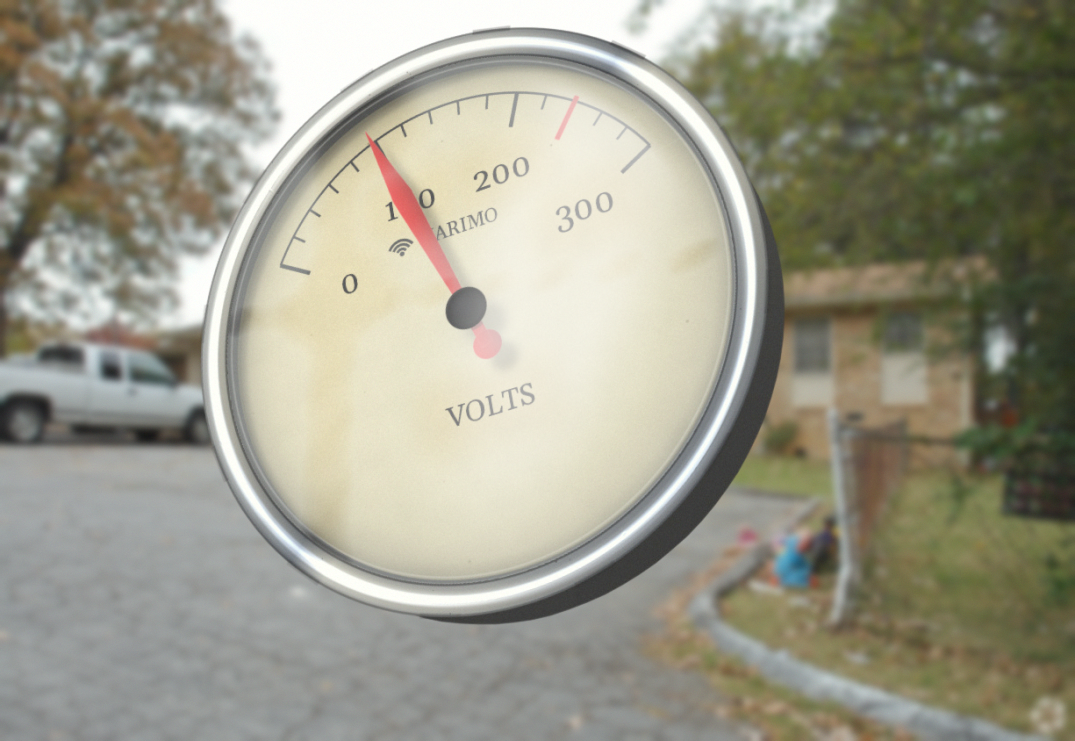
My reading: 100 V
